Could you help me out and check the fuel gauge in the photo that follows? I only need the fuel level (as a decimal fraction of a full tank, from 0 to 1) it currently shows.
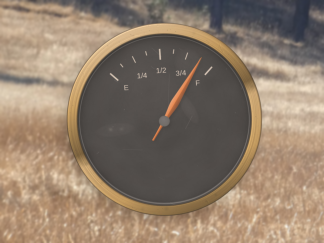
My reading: 0.875
